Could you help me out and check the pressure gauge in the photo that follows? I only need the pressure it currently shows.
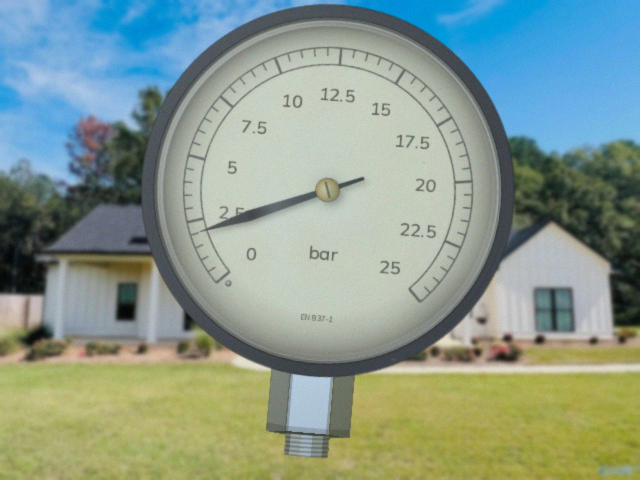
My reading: 2 bar
